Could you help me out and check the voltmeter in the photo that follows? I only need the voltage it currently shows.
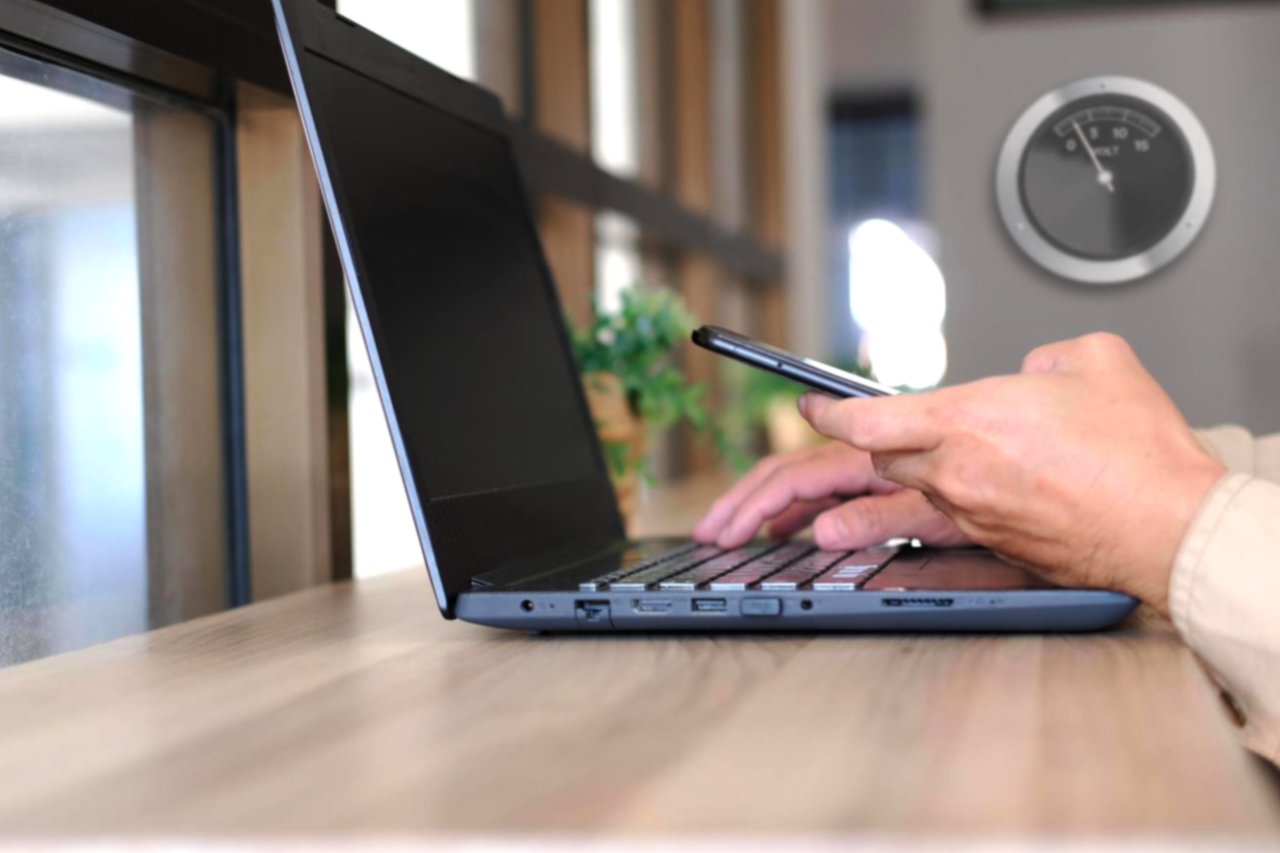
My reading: 2.5 V
